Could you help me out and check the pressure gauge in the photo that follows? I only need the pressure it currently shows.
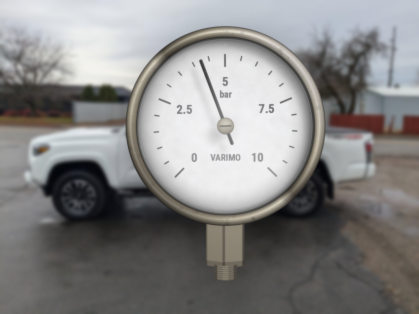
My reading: 4.25 bar
